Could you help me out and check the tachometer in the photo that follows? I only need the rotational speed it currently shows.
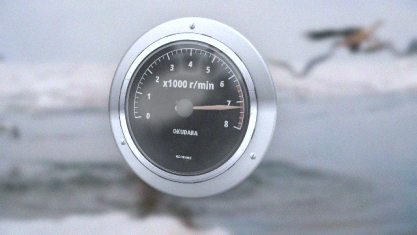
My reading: 7200 rpm
